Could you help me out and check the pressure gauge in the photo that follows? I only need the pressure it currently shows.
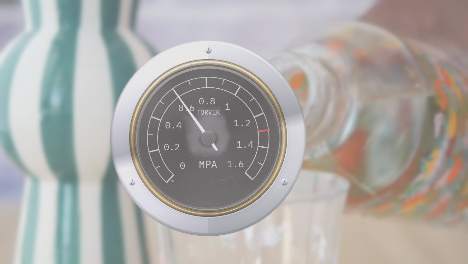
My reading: 0.6 MPa
